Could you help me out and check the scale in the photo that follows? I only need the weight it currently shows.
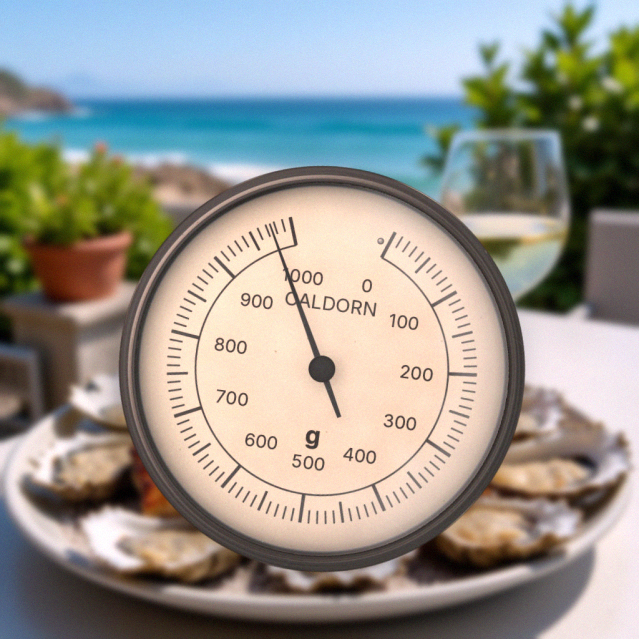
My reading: 975 g
